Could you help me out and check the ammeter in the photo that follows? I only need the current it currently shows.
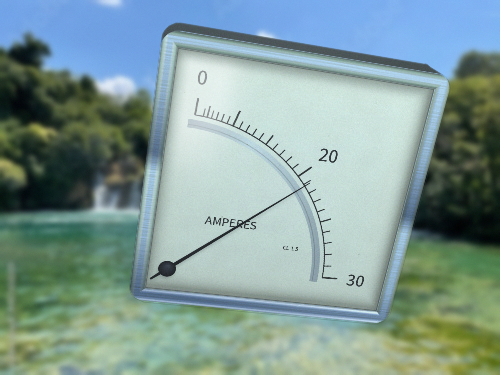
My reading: 21 A
